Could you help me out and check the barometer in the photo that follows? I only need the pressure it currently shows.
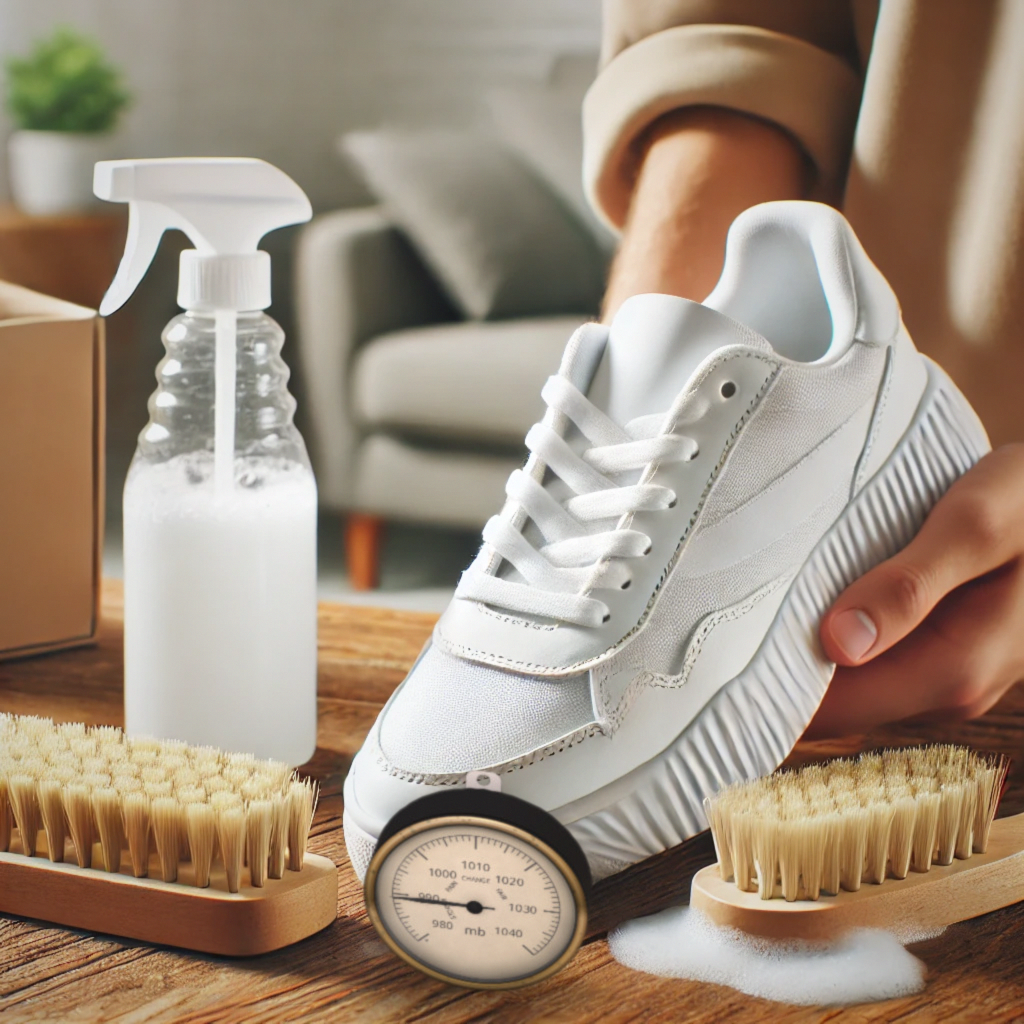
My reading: 990 mbar
